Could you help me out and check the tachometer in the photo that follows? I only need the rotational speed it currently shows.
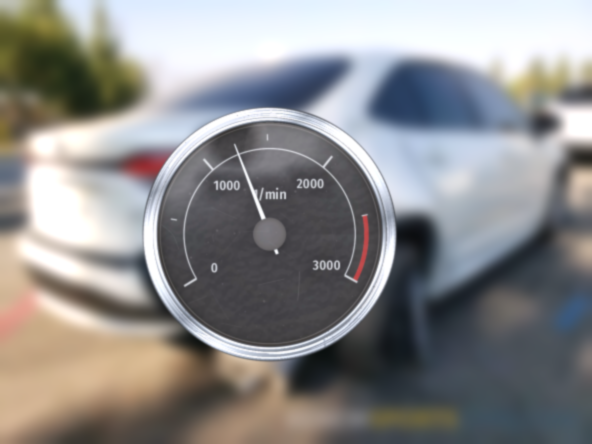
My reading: 1250 rpm
